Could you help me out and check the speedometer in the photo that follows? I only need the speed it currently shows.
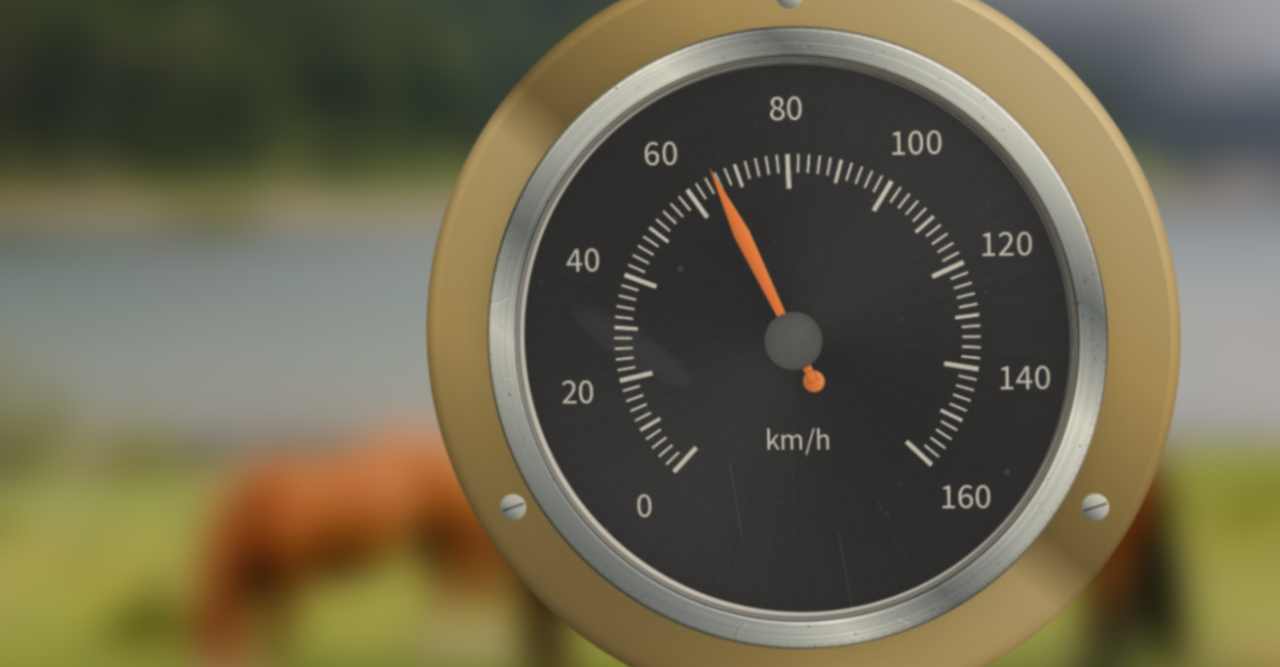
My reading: 66 km/h
